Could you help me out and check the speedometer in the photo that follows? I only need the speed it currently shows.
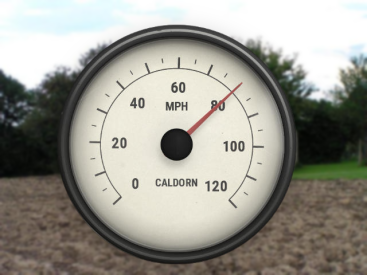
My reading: 80 mph
